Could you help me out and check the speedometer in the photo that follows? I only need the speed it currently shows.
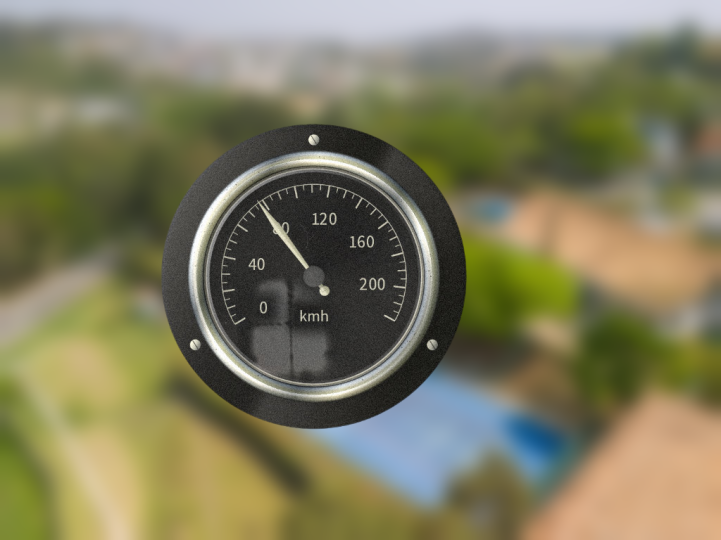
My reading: 77.5 km/h
